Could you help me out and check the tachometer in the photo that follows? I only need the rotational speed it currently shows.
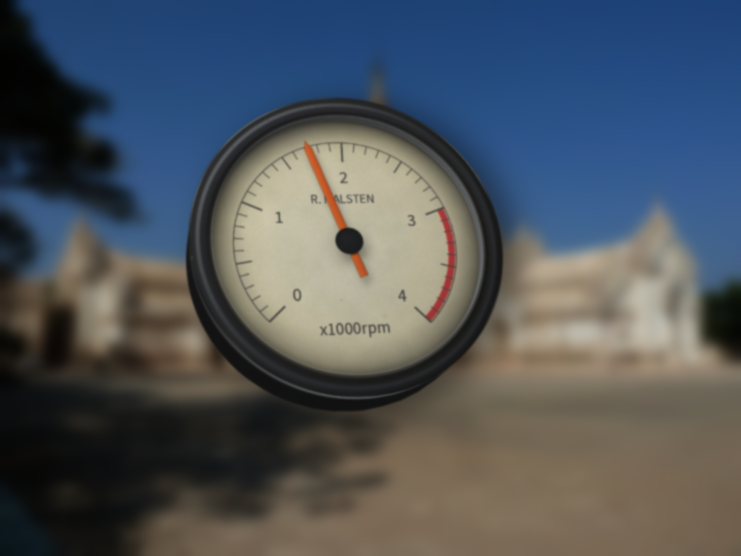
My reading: 1700 rpm
